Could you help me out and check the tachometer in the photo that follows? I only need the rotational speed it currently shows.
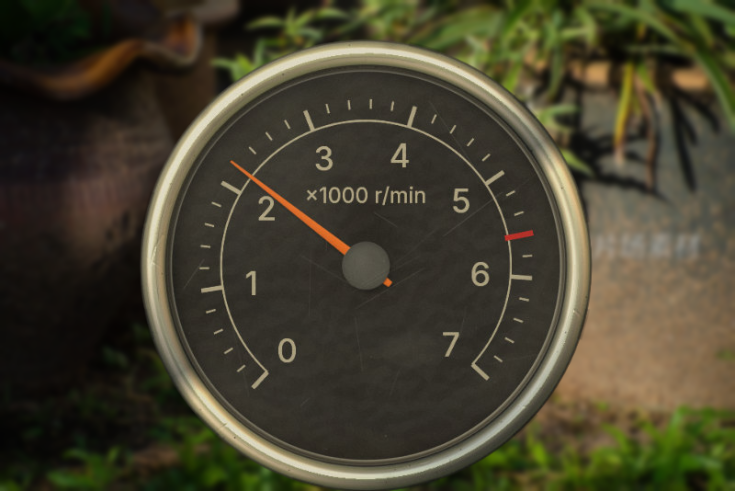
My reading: 2200 rpm
